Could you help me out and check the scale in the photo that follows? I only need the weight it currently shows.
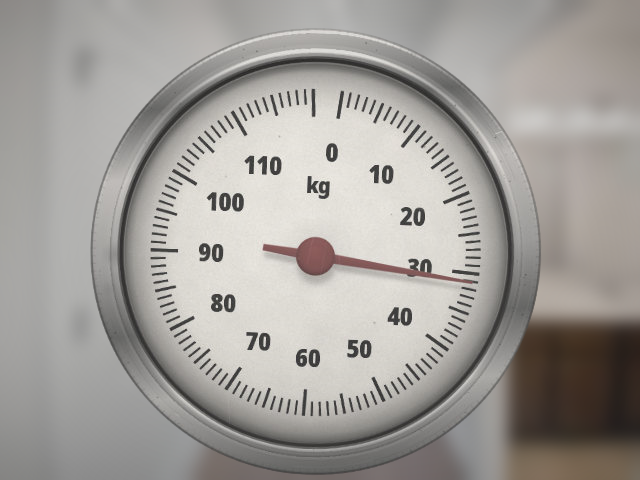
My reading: 31 kg
